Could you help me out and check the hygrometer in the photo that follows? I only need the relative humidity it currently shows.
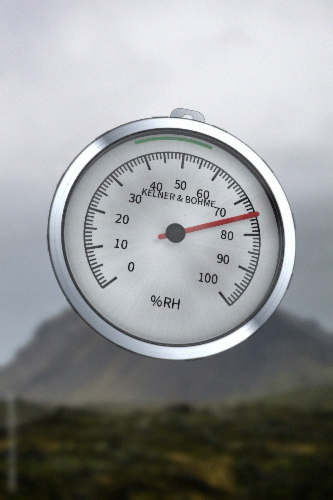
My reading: 75 %
